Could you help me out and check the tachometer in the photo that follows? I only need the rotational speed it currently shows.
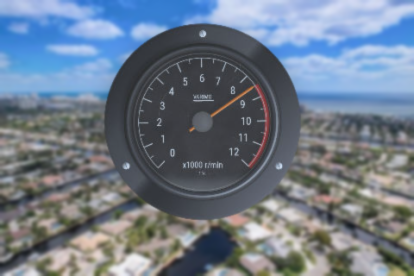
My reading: 8500 rpm
